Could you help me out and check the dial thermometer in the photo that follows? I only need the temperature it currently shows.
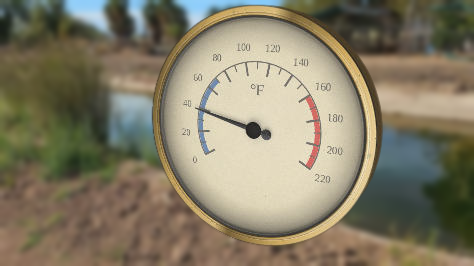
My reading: 40 °F
